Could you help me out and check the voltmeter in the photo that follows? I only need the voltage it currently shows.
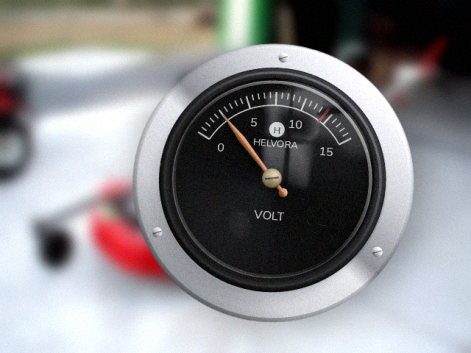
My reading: 2.5 V
